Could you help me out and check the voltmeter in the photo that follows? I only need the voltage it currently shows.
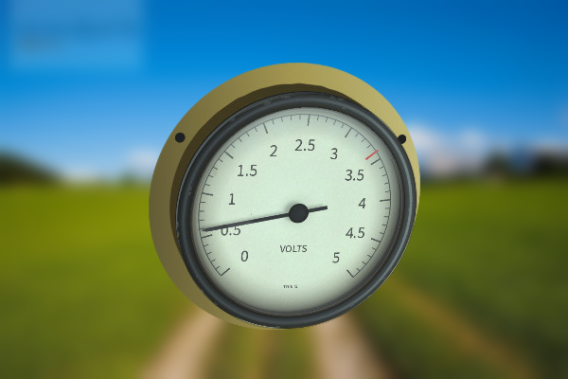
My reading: 0.6 V
